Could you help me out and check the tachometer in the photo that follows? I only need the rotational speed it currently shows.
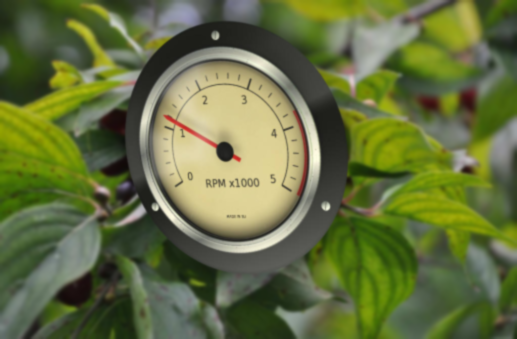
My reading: 1200 rpm
